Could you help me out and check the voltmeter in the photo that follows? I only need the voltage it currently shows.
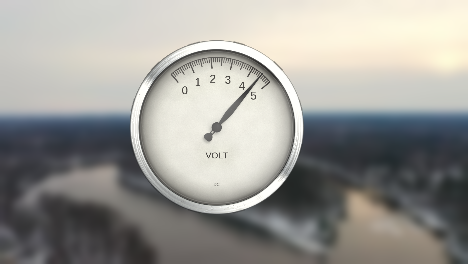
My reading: 4.5 V
